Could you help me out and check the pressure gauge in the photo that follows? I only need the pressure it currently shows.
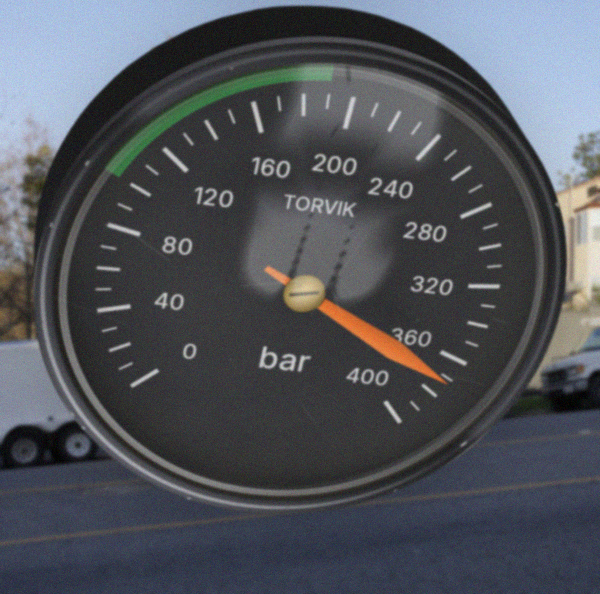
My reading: 370 bar
